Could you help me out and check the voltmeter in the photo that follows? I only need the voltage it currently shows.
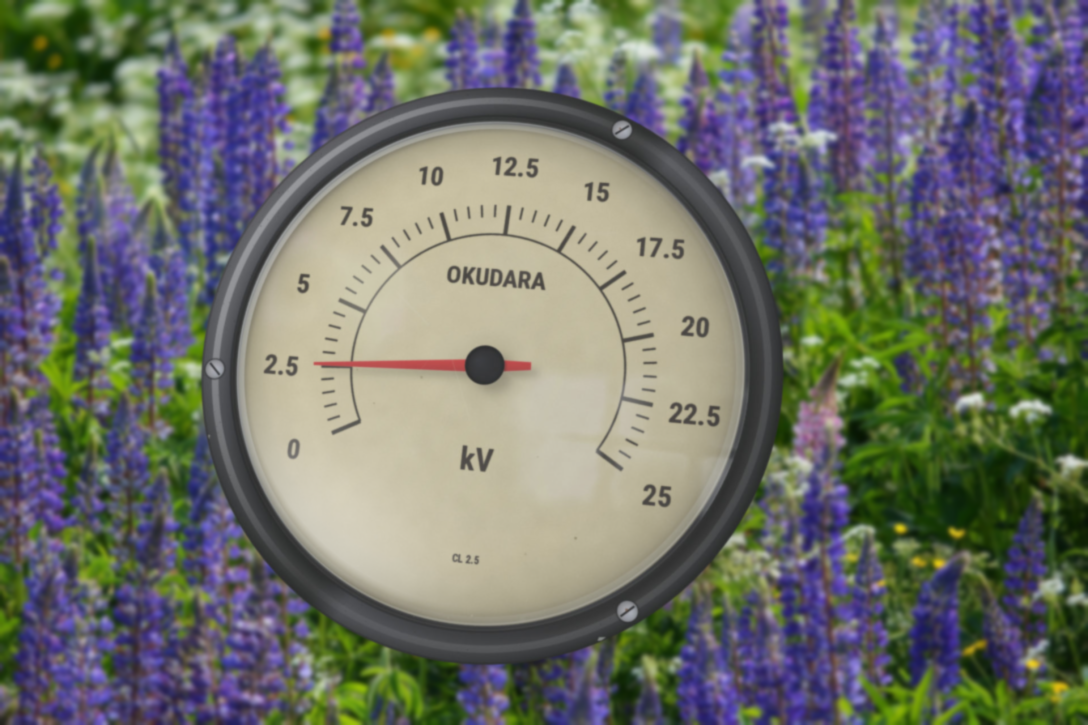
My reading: 2.5 kV
